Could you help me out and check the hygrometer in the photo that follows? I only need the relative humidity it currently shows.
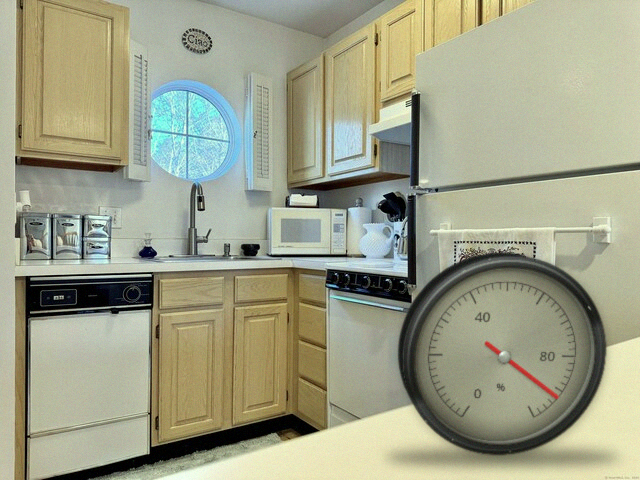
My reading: 92 %
